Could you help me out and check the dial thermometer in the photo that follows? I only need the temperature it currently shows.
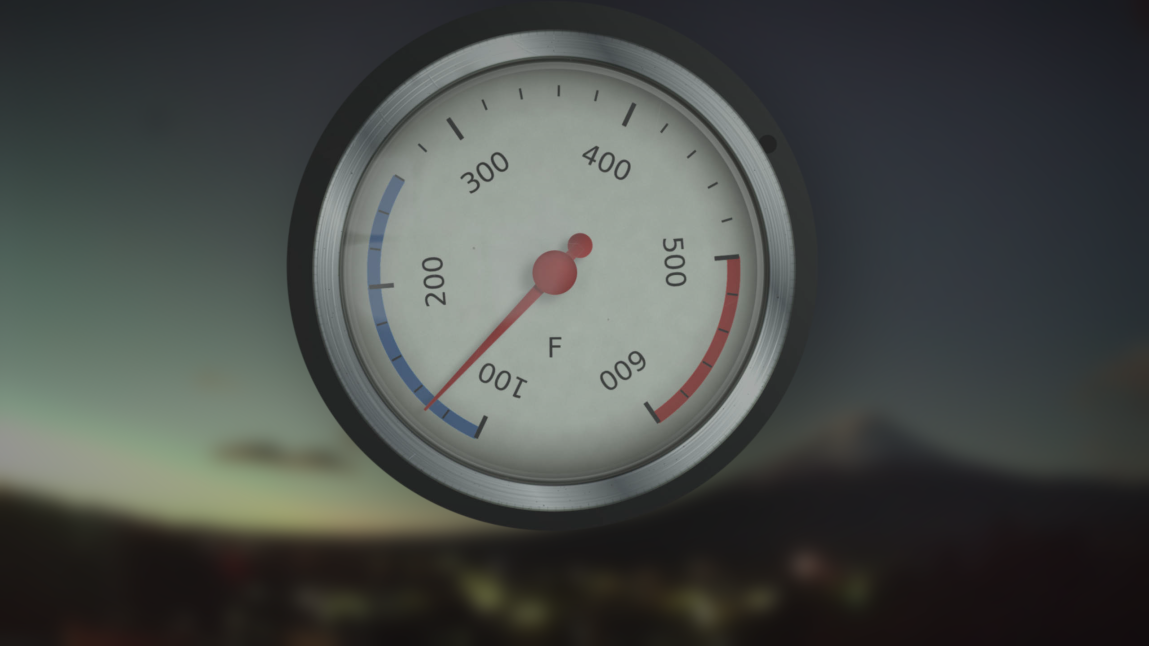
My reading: 130 °F
